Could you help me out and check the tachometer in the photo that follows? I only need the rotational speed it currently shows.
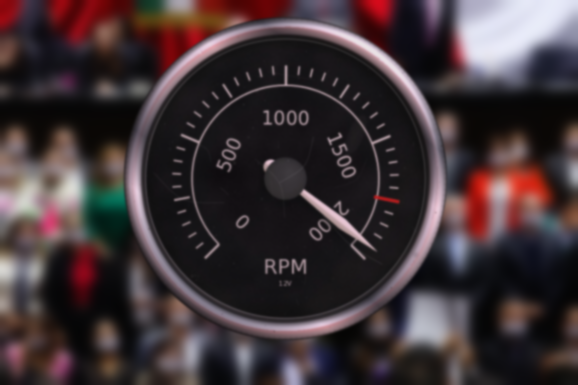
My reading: 1950 rpm
